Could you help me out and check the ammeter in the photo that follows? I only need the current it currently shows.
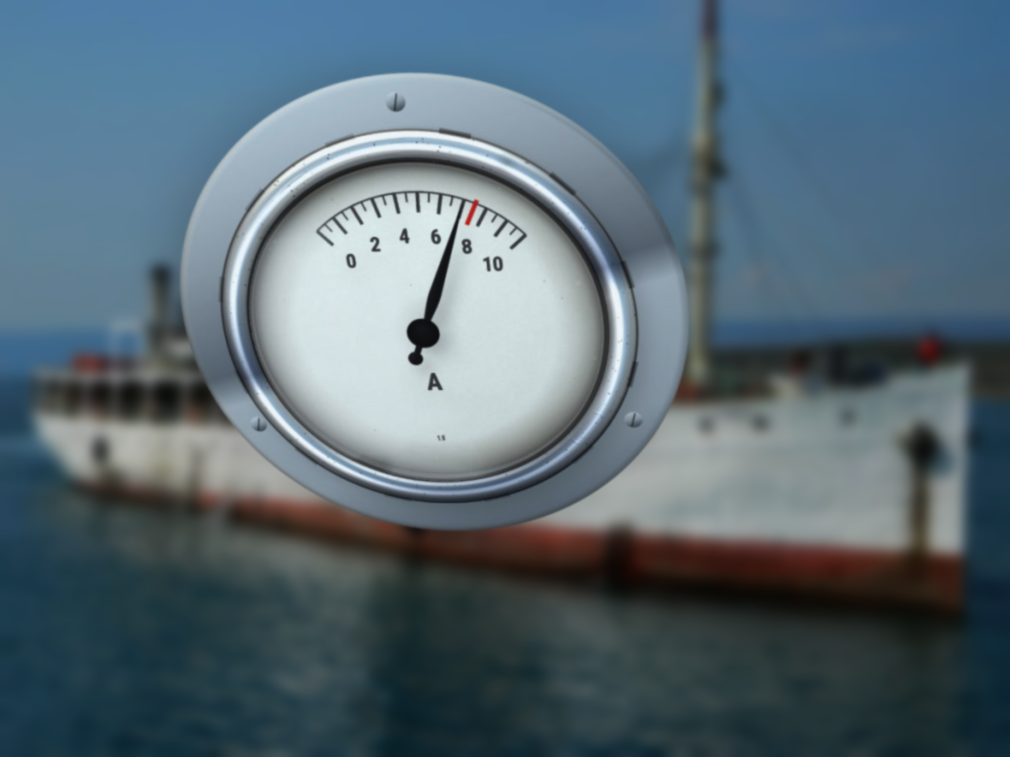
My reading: 7 A
